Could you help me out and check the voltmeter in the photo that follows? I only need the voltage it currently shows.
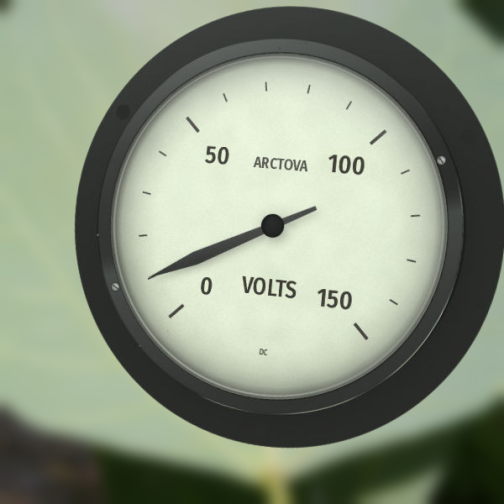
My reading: 10 V
